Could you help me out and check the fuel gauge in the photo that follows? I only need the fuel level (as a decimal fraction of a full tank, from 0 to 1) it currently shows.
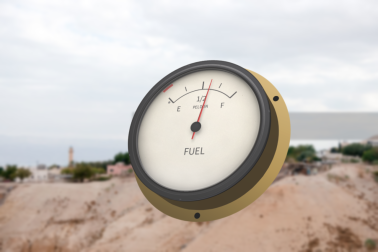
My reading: 0.625
